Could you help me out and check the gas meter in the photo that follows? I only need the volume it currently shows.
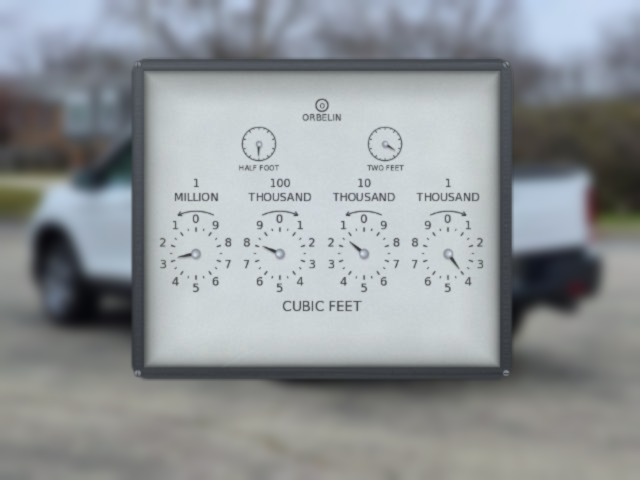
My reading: 281400 ft³
